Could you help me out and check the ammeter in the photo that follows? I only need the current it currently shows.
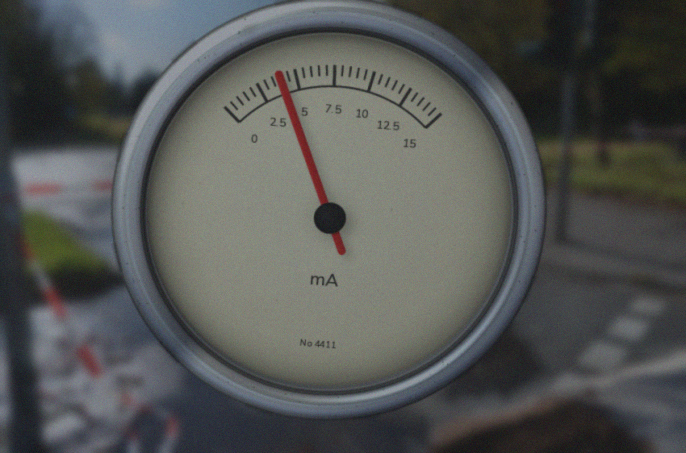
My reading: 4 mA
